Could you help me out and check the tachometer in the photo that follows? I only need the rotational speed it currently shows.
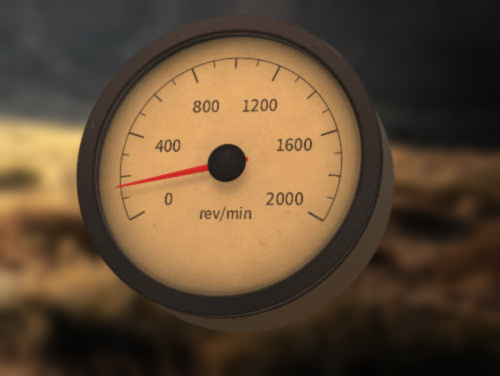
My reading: 150 rpm
